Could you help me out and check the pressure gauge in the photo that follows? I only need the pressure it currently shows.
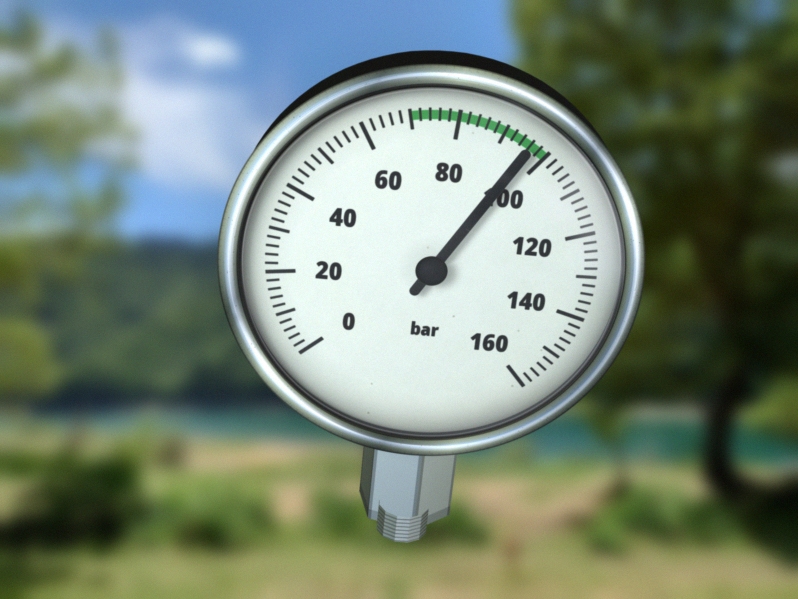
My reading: 96 bar
